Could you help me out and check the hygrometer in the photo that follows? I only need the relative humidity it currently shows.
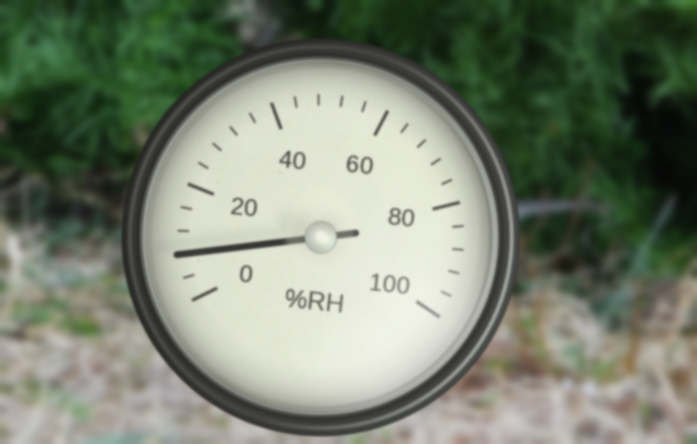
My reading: 8 %
